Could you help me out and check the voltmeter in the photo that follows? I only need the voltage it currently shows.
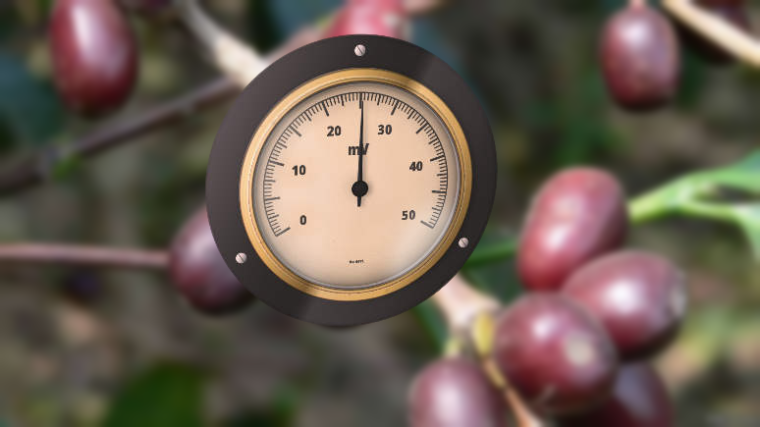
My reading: 25 mV
